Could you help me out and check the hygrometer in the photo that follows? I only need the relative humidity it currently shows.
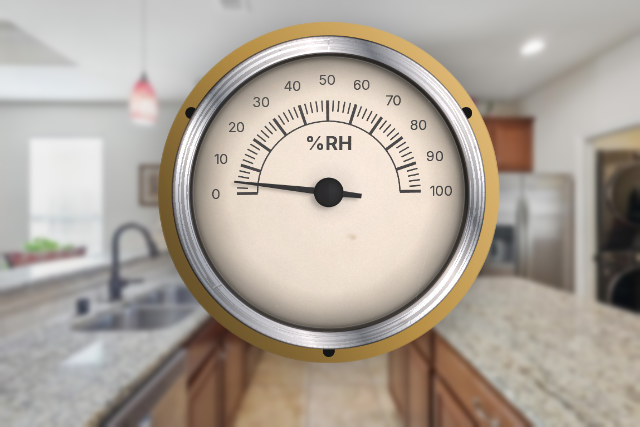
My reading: 4 %
